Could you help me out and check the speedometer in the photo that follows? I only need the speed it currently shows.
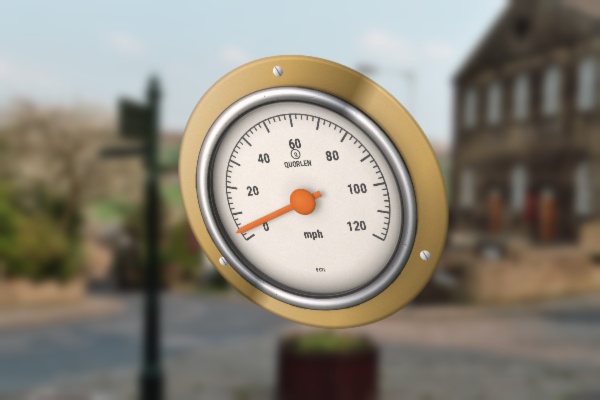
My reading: 4 mph
